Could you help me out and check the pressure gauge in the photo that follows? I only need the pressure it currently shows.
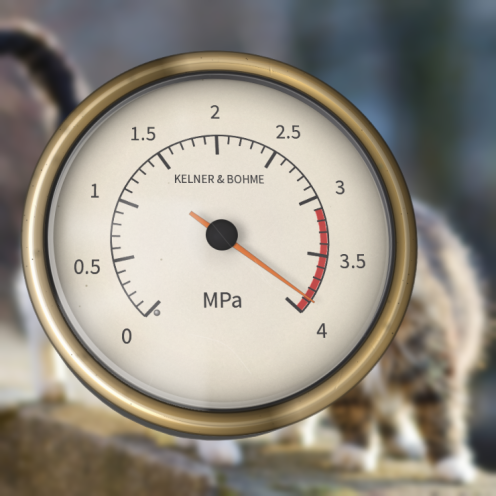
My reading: 3.9 MPa
